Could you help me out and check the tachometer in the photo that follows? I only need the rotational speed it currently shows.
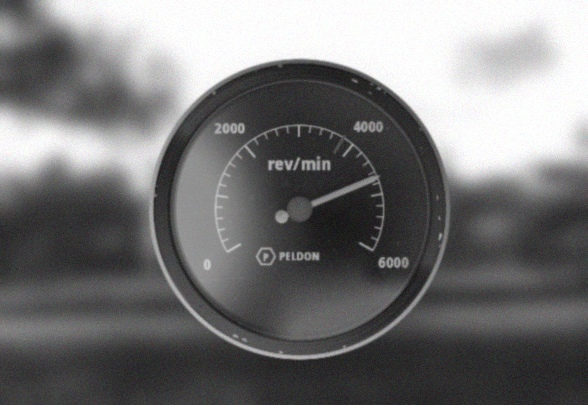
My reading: 4700 rpm
